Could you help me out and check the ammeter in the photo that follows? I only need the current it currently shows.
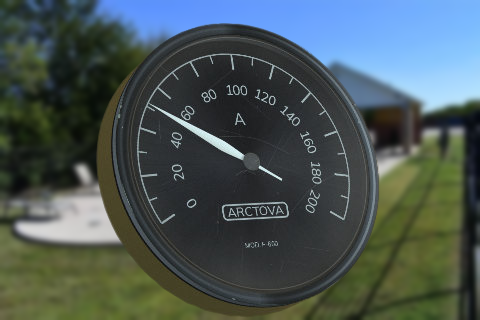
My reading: 50 A
